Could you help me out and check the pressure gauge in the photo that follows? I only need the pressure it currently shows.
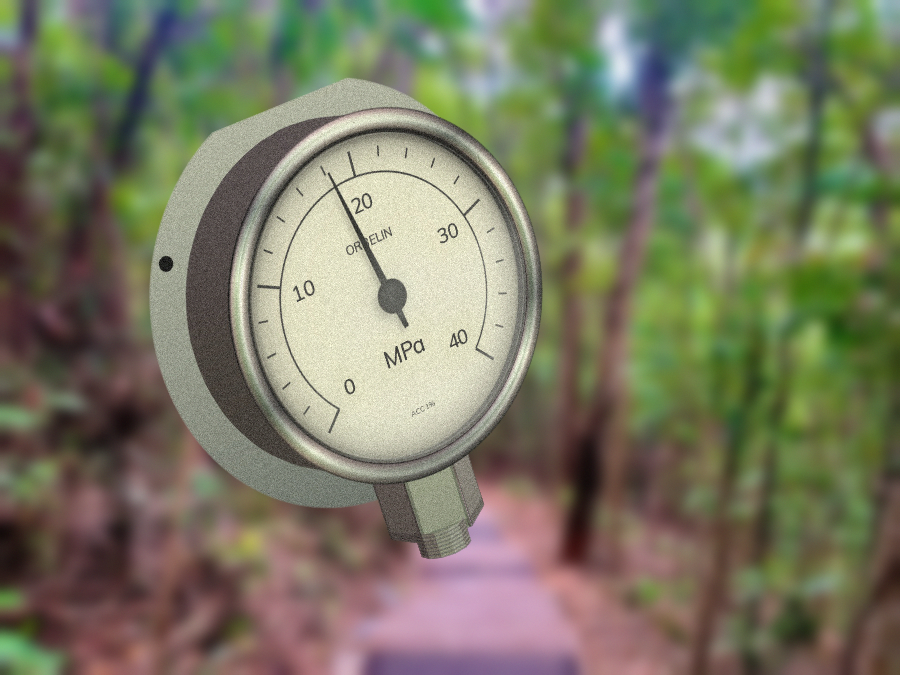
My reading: 18 MPa
